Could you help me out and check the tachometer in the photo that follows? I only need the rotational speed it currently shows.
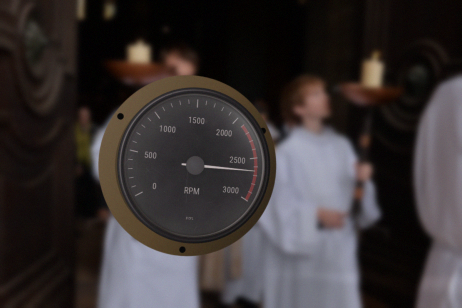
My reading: 2650 rpm
